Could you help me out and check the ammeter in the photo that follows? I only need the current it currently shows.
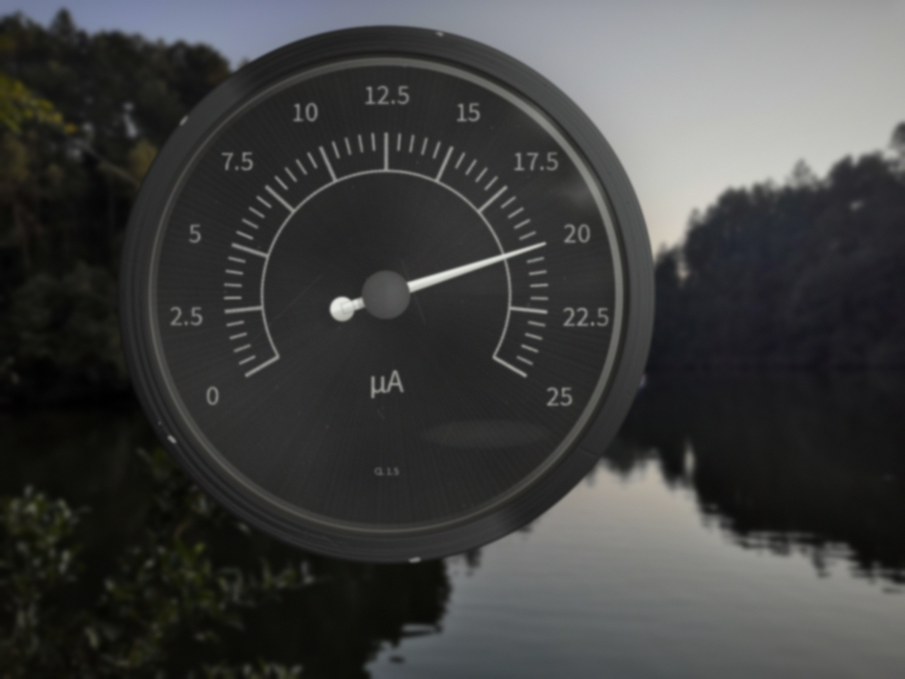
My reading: 20 µA
